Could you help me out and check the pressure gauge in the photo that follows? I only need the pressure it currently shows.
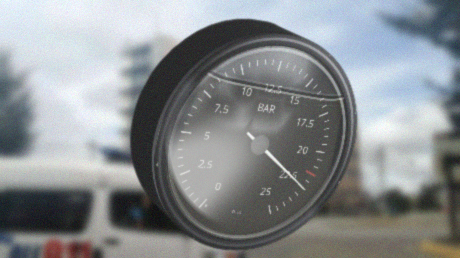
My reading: 22.5 bar
